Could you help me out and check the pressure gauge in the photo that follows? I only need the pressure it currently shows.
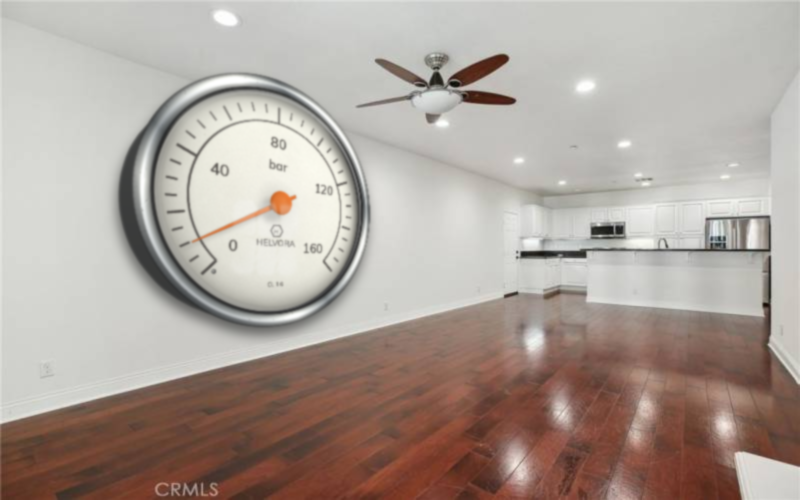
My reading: 10 bar
